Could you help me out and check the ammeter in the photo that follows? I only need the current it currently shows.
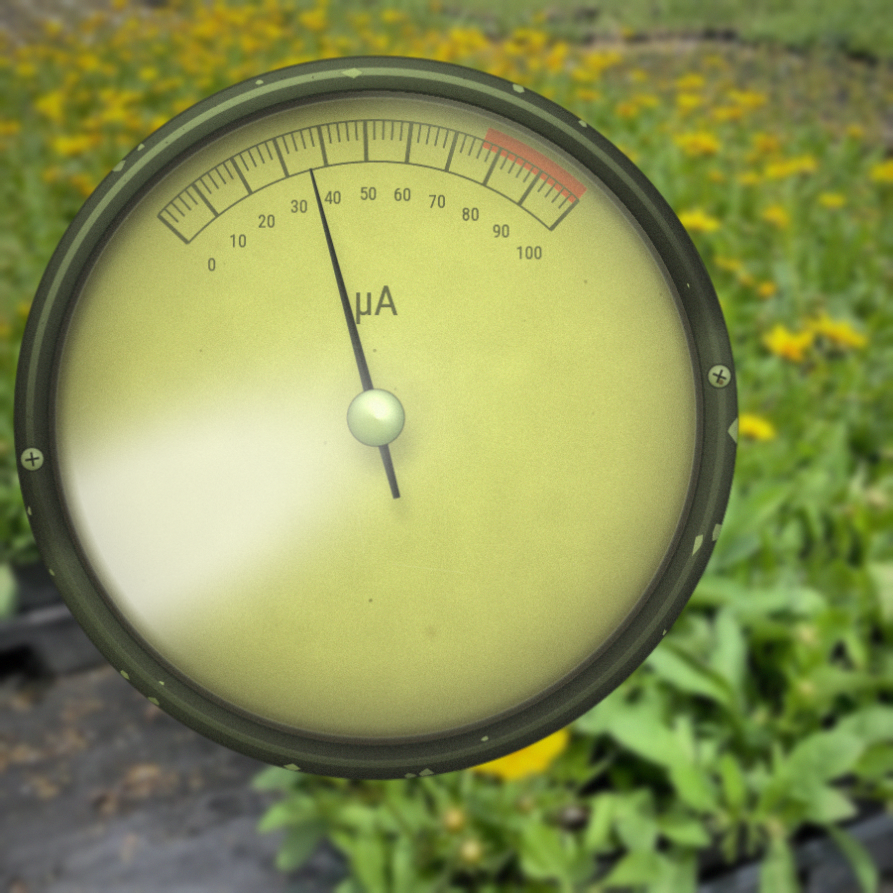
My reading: 36 µA
